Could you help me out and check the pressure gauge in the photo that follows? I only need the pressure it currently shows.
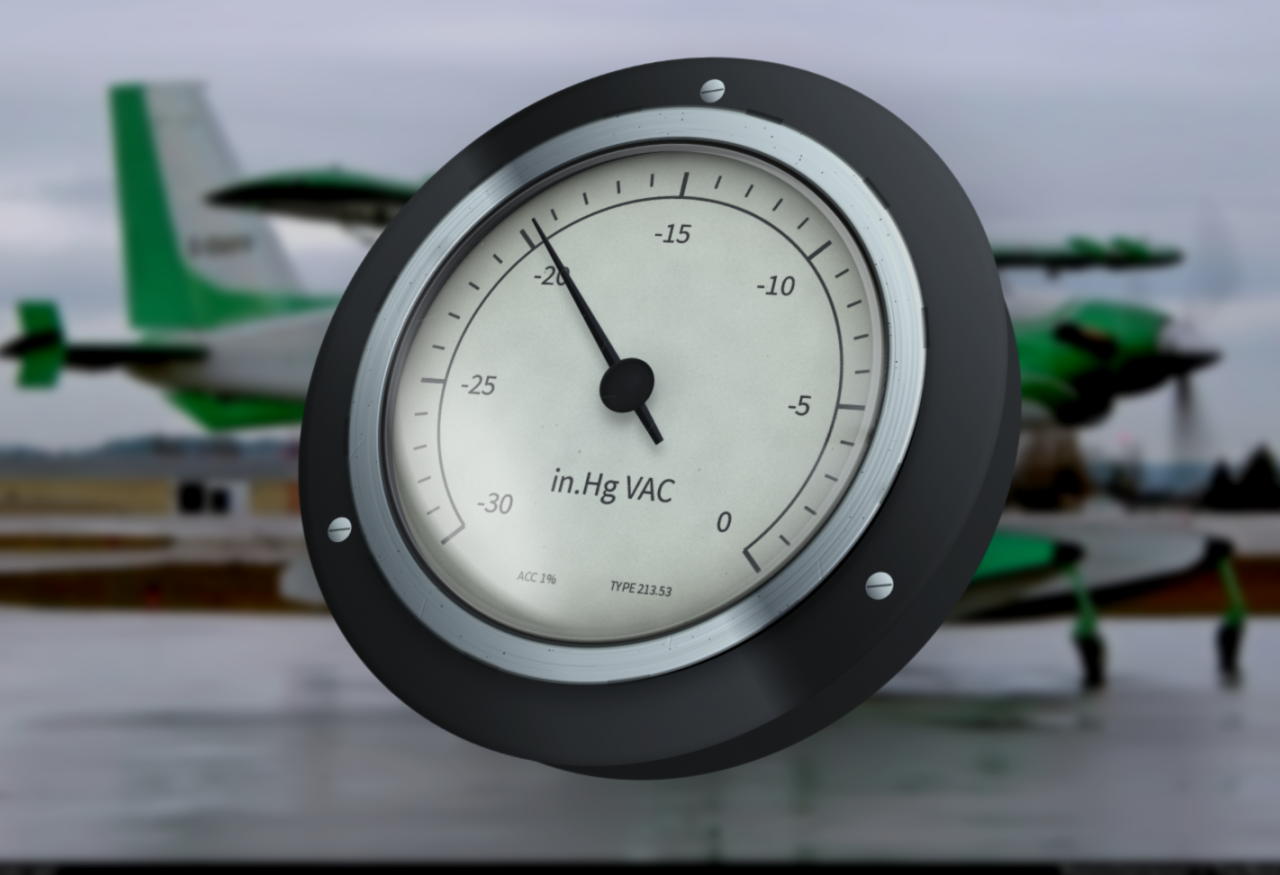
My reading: -19.5 inHg
